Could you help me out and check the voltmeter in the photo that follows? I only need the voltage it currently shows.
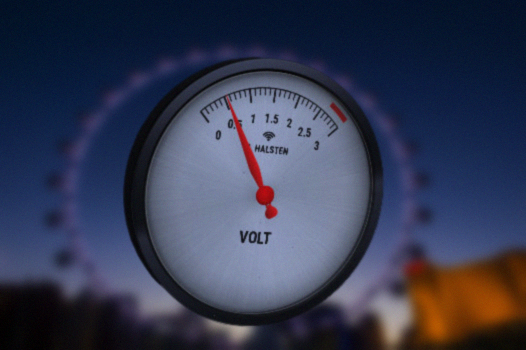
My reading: 0.5 V
